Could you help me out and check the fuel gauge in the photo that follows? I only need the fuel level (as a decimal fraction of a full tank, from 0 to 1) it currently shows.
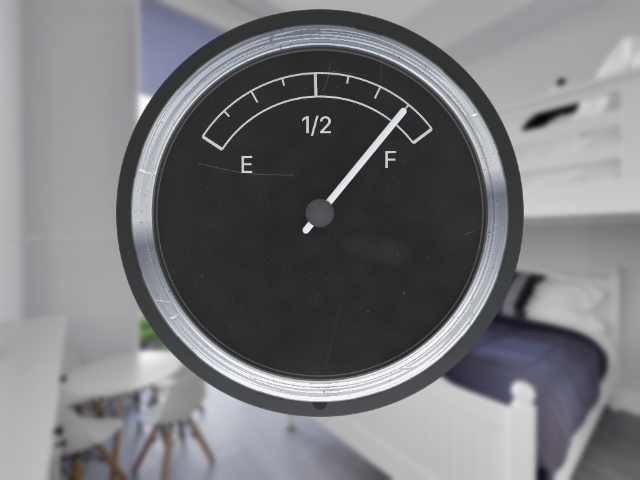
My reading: 0.875
